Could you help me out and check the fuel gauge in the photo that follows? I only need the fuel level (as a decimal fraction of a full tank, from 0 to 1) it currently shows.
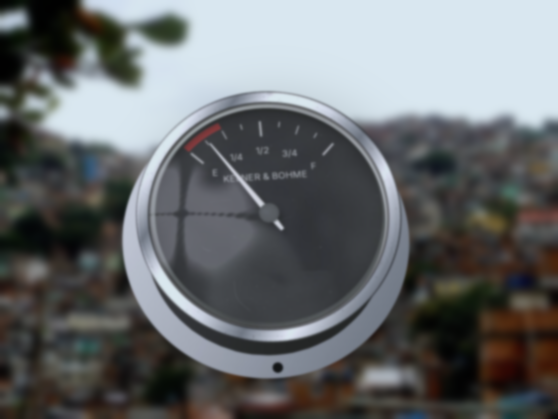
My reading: 0.125
